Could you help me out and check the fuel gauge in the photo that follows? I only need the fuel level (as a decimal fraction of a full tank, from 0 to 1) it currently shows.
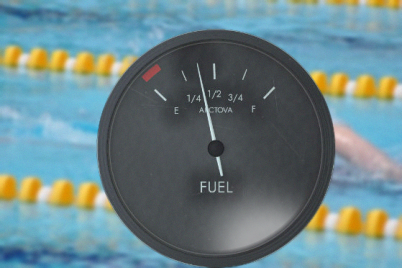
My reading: 0.375
